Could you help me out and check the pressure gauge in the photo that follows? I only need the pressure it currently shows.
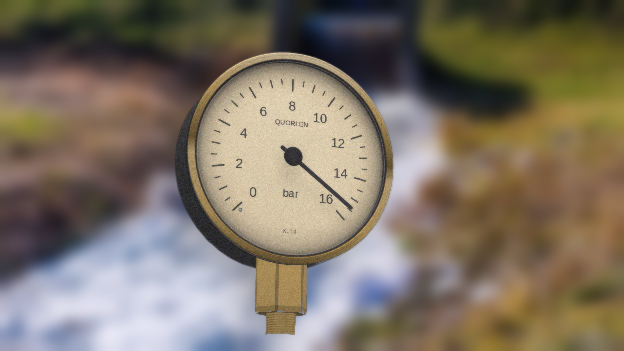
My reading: 15.5 bar
